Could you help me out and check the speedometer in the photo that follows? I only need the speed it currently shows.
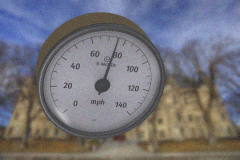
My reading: 75 mph
